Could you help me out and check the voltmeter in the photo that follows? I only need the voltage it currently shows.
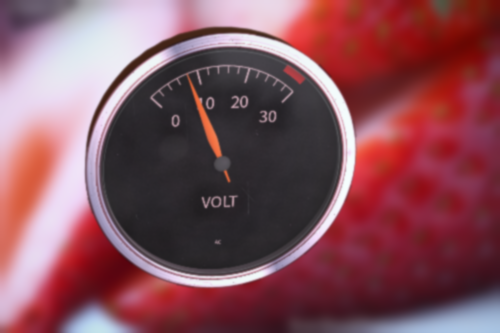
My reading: 8 V
